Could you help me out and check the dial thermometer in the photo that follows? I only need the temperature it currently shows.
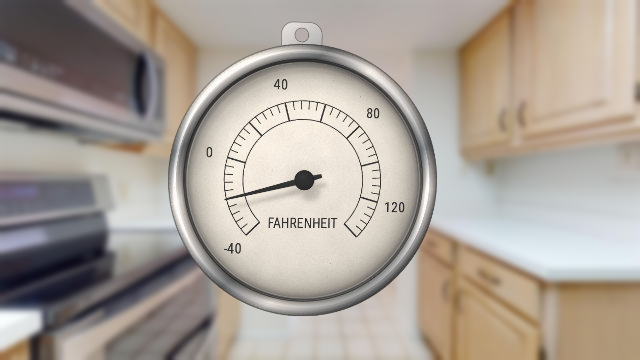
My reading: -20 °F
